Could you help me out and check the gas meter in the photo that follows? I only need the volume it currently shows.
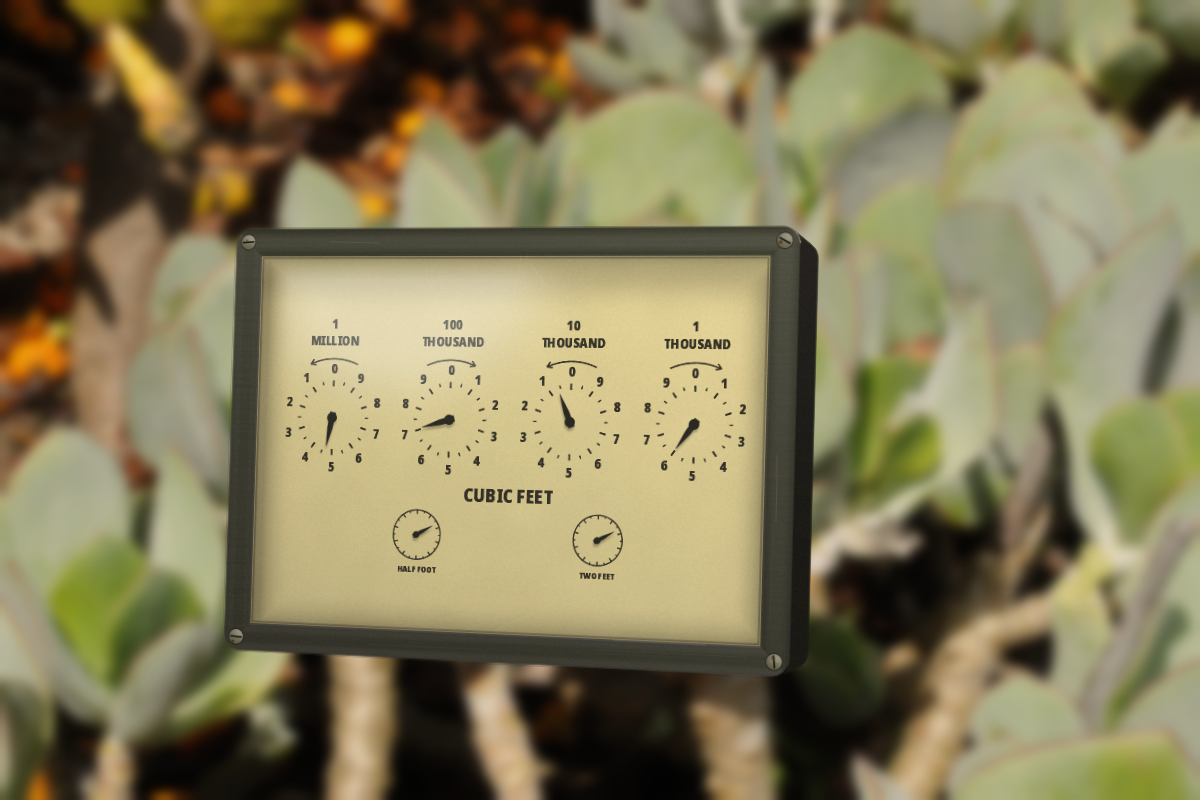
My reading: 470600 ft³
